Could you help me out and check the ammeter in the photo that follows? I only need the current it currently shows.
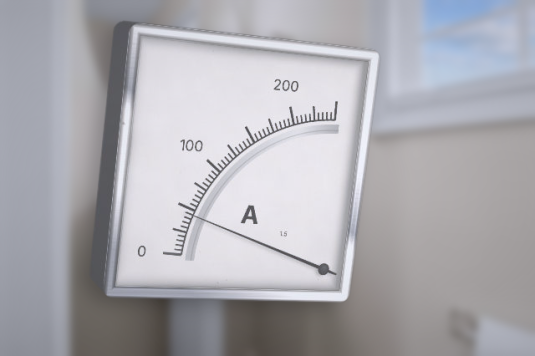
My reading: 45 A
